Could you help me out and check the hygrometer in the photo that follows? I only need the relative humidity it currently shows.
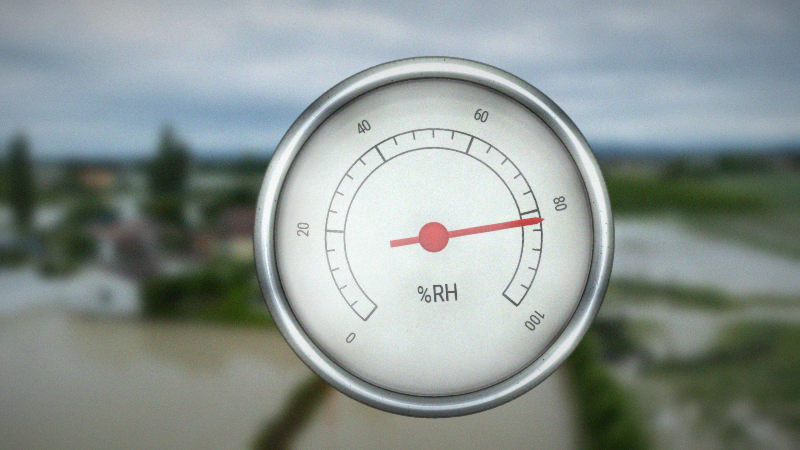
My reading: 82 %
